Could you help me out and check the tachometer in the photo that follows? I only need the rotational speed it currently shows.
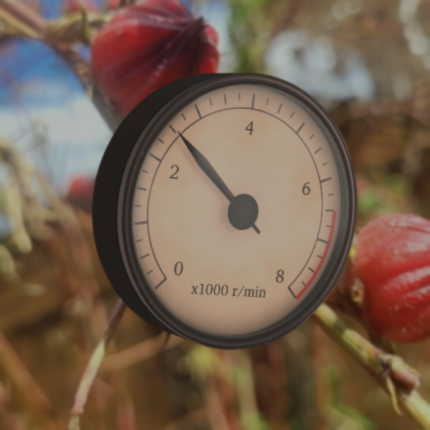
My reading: 2500 rpm
